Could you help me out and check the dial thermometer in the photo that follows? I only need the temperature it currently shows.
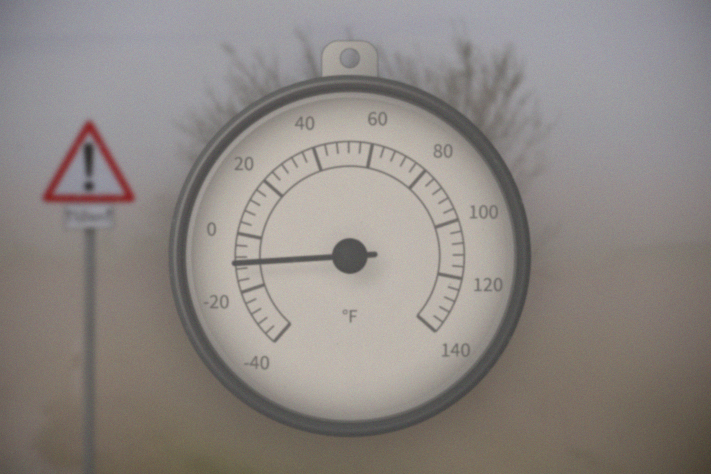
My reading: -10 °F
